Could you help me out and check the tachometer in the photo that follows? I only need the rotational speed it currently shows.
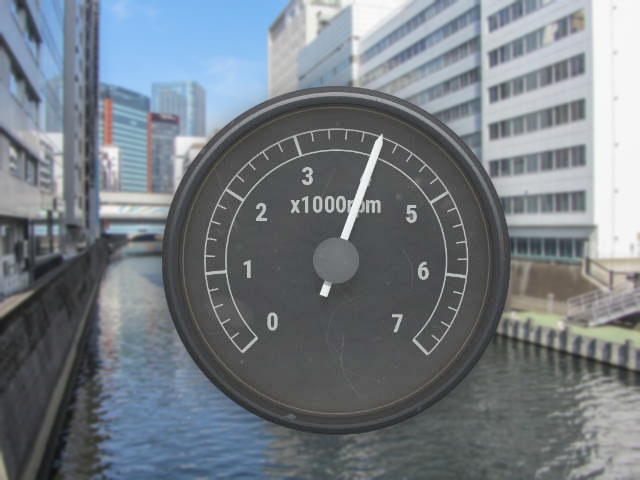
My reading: 4000 rpm
